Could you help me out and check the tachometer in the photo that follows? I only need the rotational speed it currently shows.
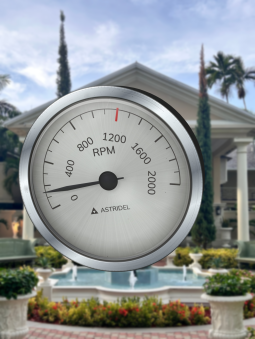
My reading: 150 rpm
